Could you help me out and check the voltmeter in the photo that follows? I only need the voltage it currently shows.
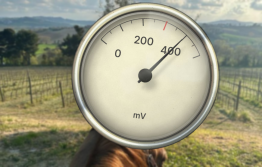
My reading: 400 mV
